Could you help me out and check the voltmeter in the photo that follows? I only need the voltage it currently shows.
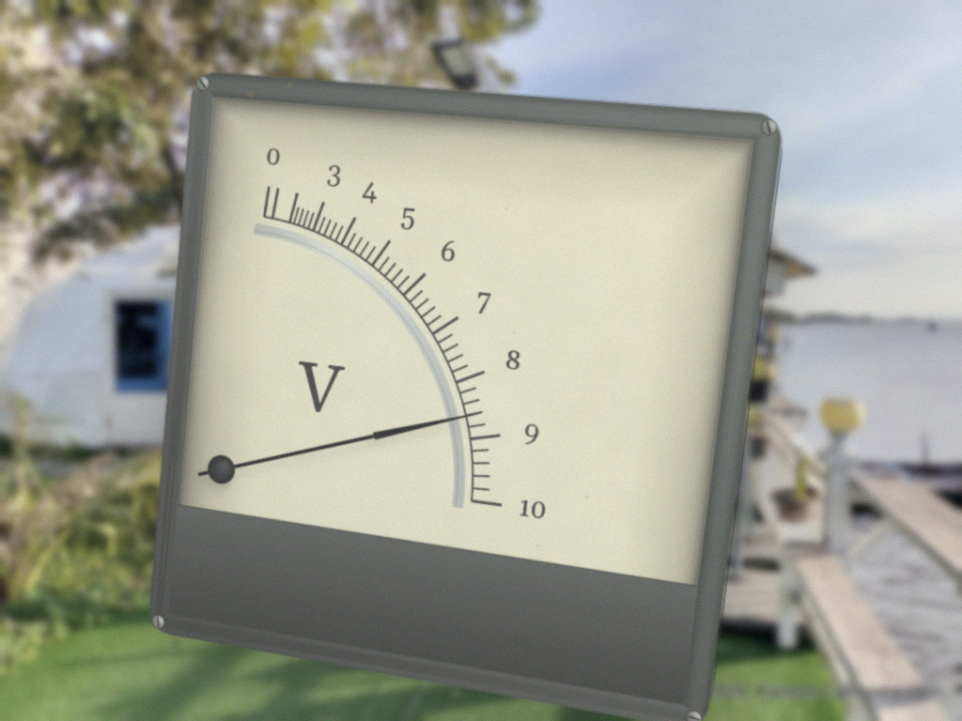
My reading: 8.6 V
